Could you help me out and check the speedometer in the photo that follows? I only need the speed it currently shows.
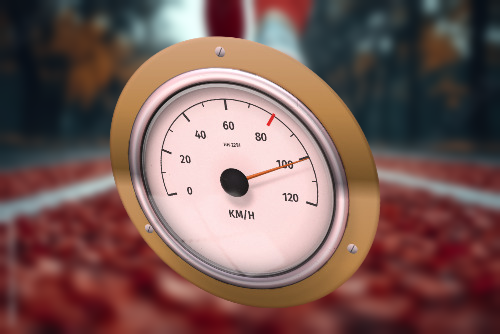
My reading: 100 km/h
